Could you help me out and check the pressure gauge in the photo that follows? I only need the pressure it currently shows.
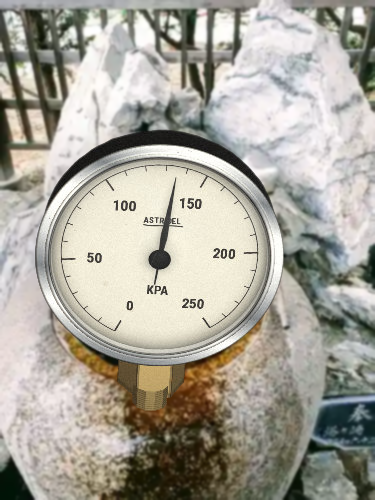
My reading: 135 kPa
